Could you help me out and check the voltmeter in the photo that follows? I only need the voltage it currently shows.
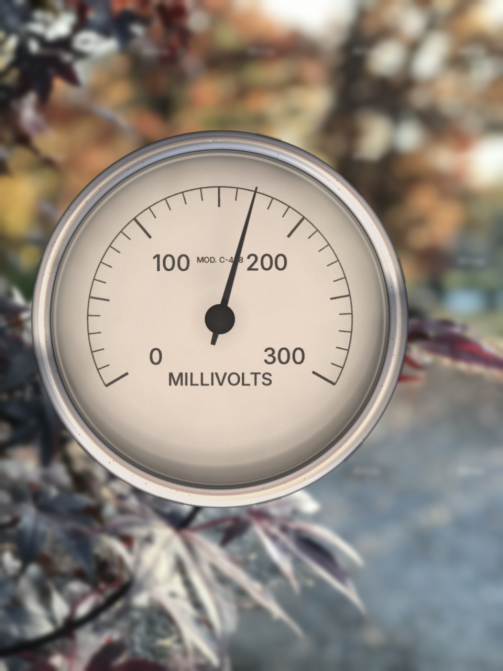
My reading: 170 mV
